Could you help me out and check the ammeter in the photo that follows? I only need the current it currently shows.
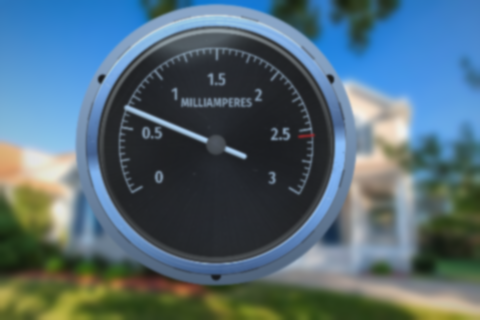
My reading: 0.65 mA
